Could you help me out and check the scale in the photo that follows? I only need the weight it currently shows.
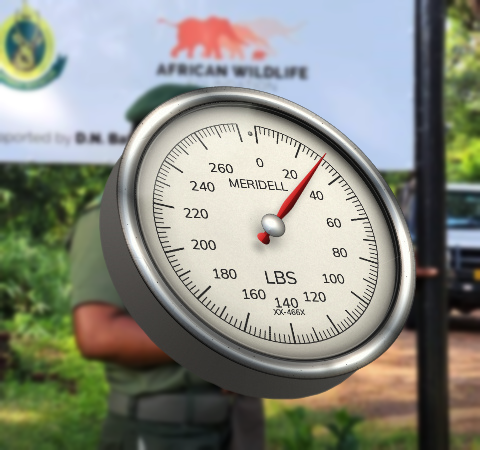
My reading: 30 lb
